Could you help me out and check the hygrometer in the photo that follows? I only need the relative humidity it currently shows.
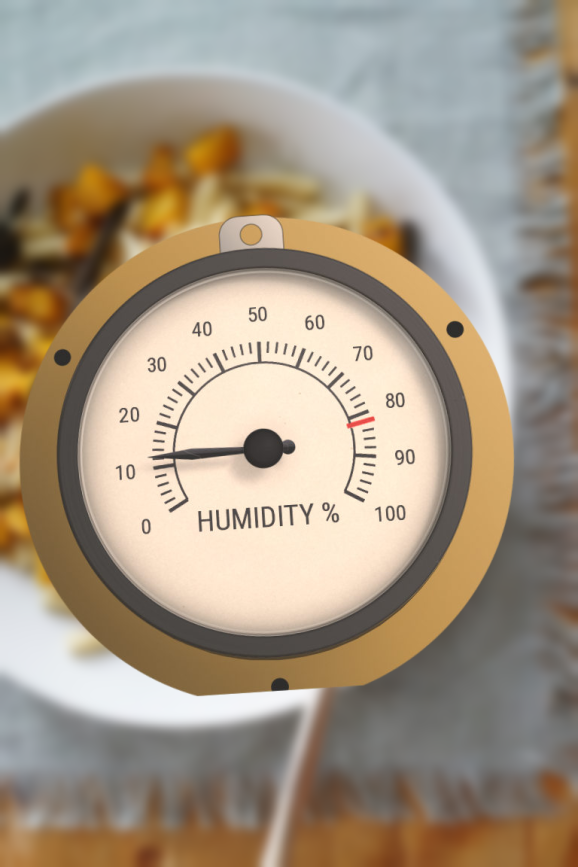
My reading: 12 %
